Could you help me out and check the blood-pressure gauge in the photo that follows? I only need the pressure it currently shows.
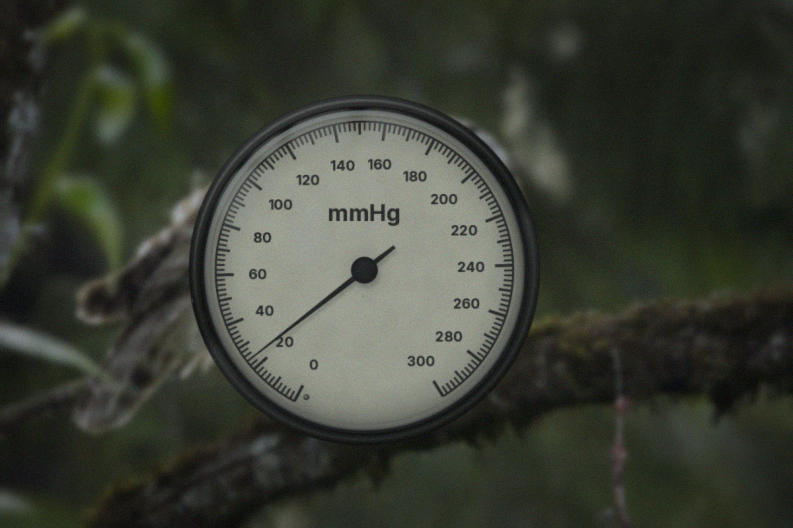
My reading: 24 mmHg
